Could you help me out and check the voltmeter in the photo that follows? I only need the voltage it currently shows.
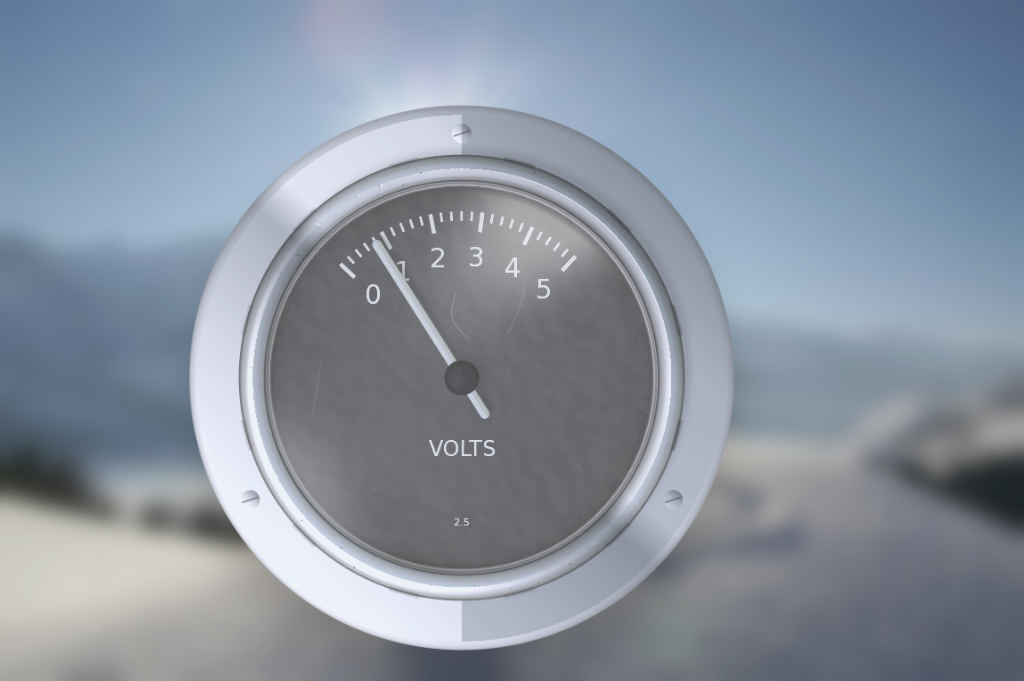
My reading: 0.8 V
